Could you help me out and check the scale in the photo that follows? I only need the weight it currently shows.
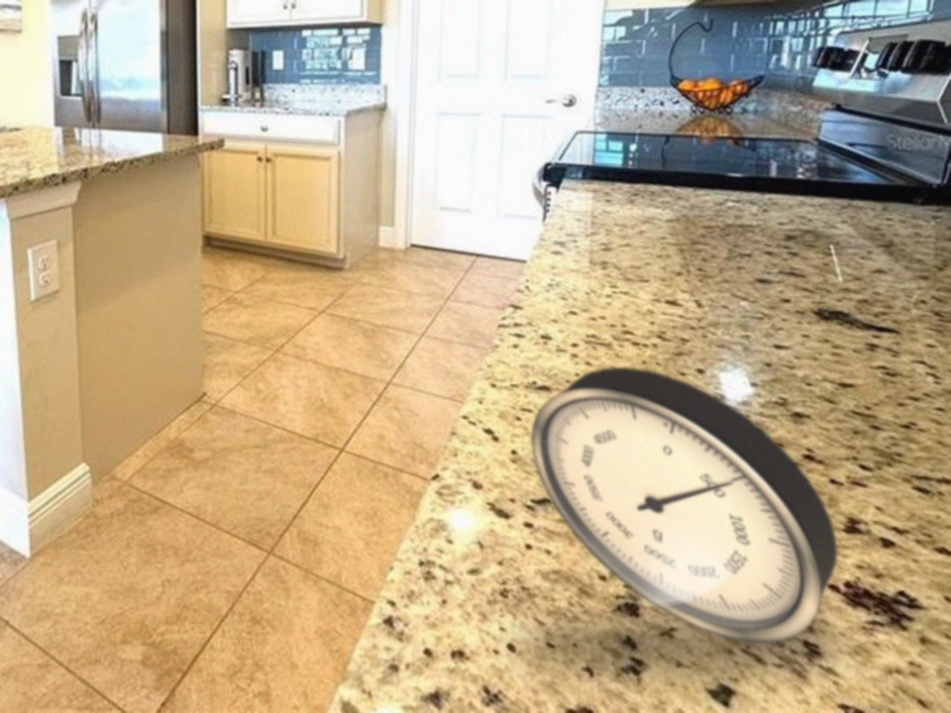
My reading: 500 g
